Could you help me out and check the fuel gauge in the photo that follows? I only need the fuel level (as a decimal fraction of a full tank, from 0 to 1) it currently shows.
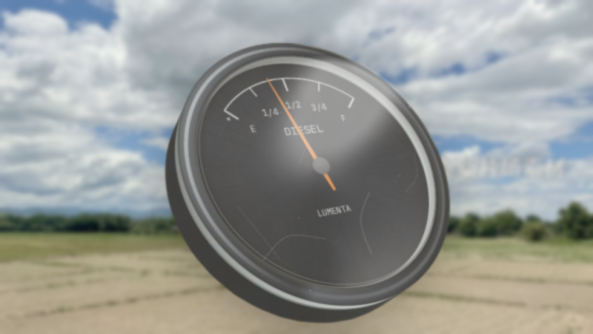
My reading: 0.375
